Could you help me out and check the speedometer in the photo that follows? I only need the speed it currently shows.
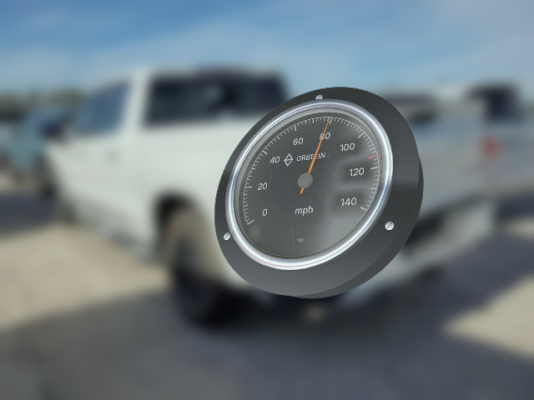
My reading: 80 mph
